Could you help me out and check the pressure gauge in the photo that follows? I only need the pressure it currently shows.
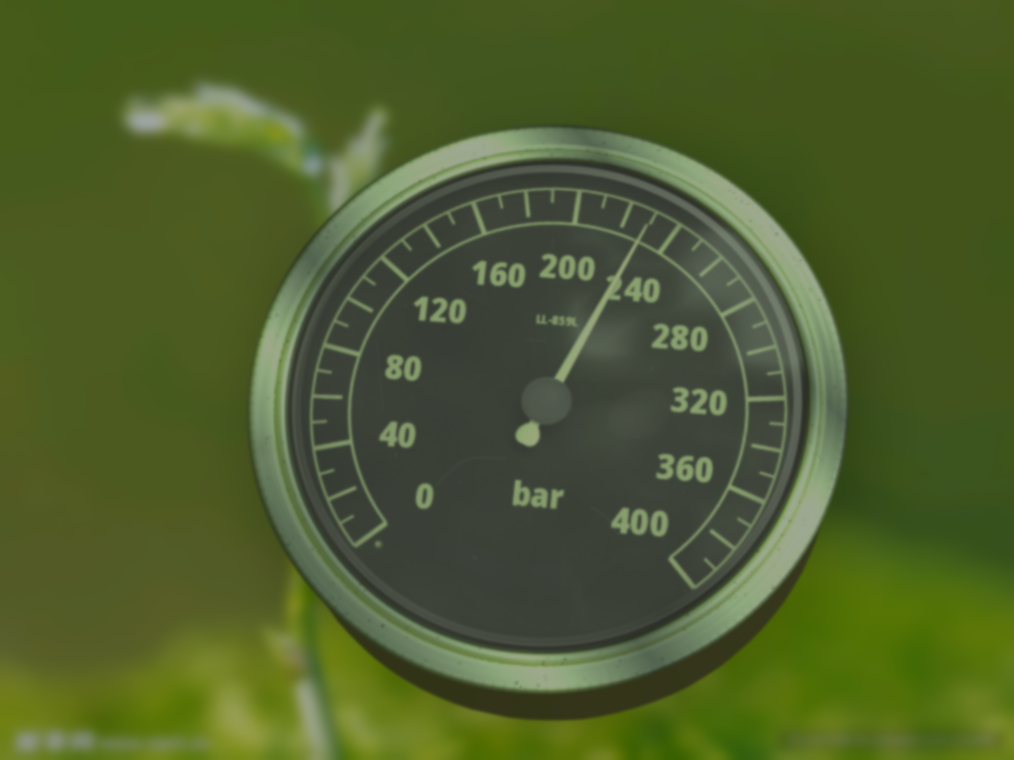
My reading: 230 bar
